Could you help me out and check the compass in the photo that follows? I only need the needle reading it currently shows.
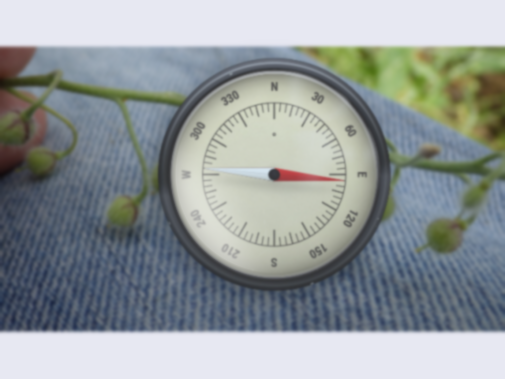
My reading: 95 °
